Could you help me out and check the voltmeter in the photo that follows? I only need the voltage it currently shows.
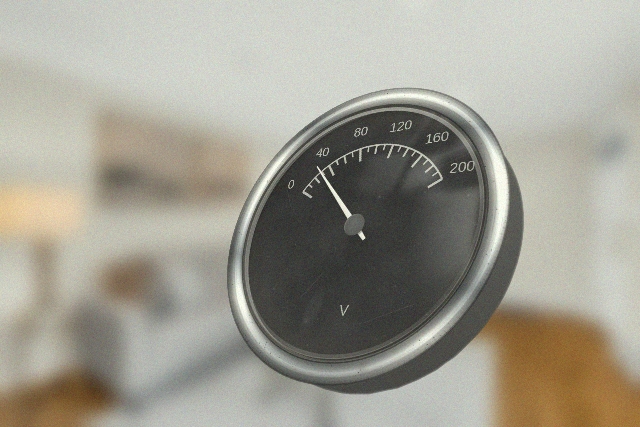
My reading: 30 V
